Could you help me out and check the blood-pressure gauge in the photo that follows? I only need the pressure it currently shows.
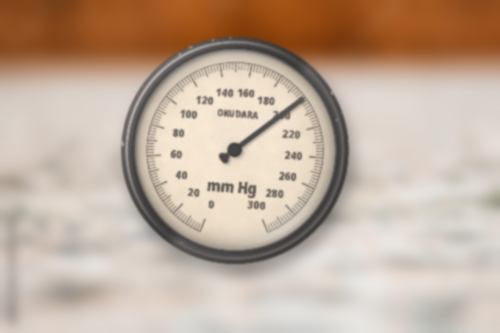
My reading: 200 mmHg
